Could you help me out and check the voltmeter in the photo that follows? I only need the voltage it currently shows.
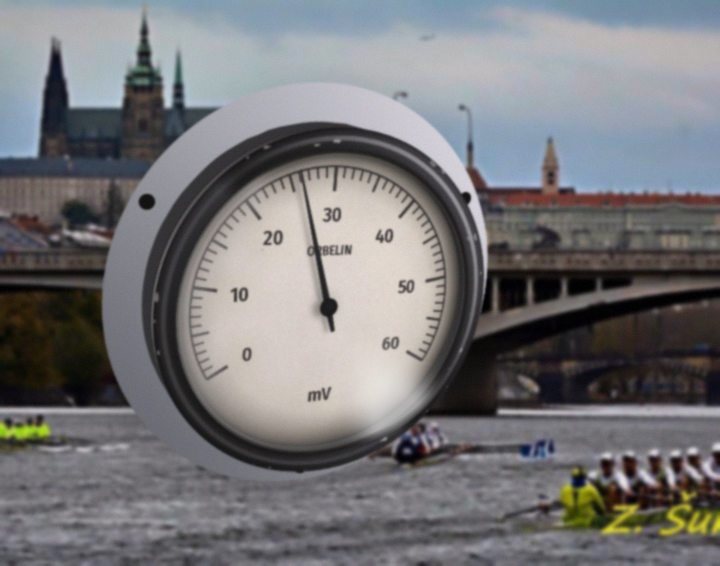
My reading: 26 mV
